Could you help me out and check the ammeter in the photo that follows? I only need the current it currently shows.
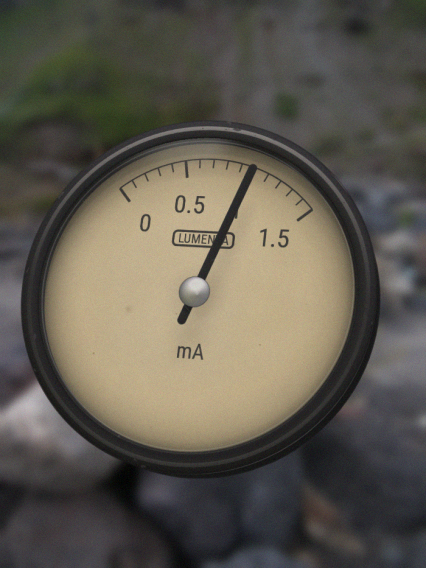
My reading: 1 mA
